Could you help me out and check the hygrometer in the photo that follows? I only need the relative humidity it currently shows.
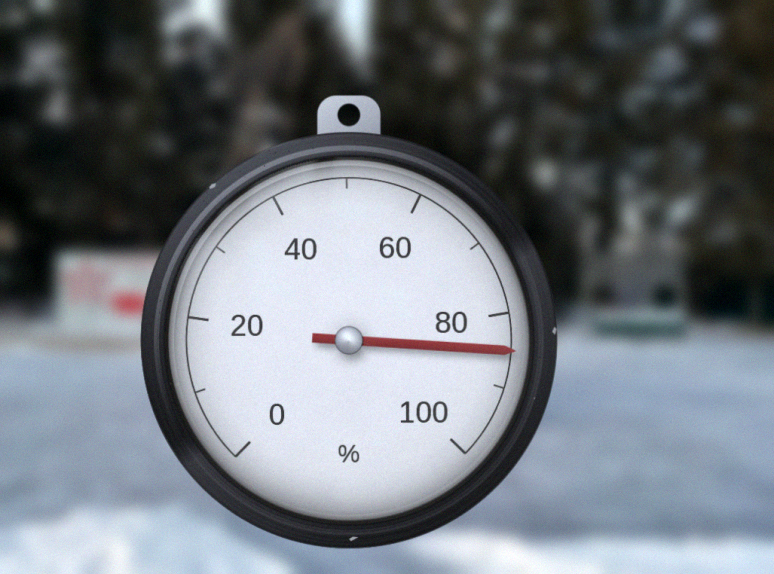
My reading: 85 %
